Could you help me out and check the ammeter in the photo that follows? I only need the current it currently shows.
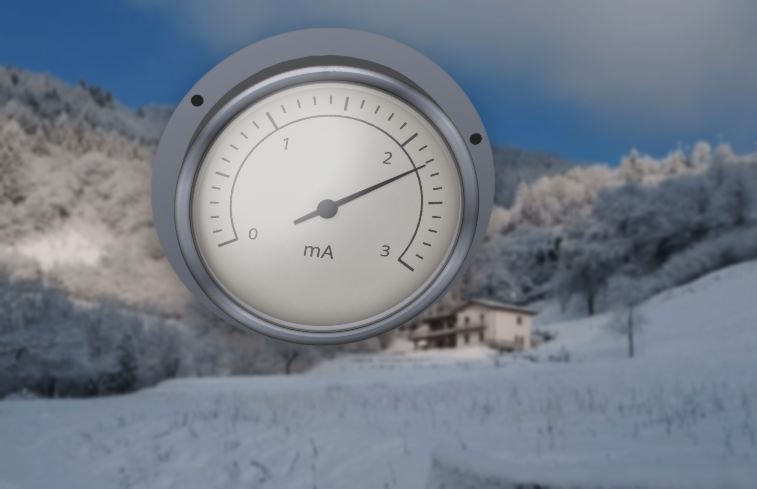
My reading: 2.2 mA
